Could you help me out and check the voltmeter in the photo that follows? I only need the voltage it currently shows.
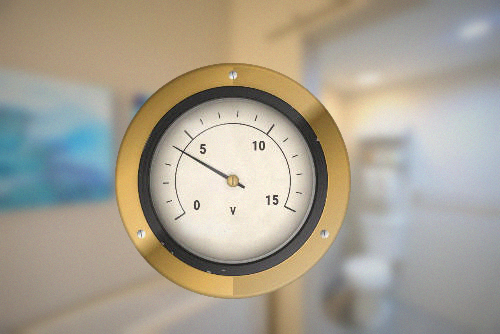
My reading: 4 V
